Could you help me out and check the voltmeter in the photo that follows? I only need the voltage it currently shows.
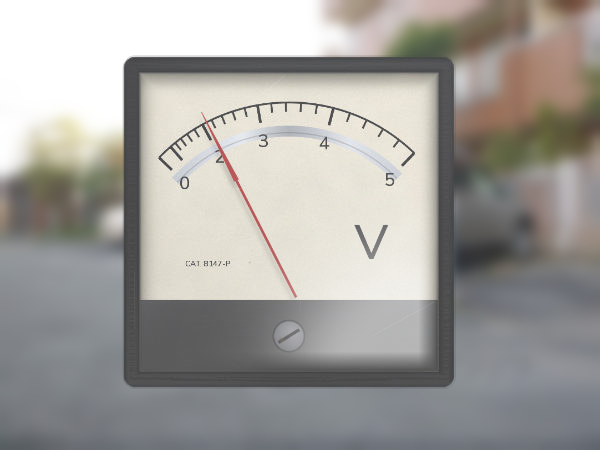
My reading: 2.1 V
